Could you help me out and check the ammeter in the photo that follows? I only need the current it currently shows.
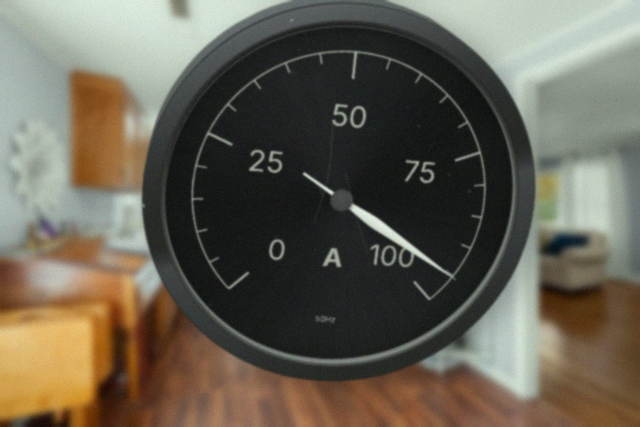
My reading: 95 A
